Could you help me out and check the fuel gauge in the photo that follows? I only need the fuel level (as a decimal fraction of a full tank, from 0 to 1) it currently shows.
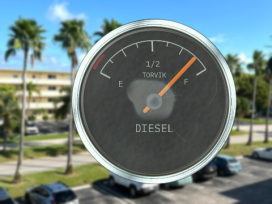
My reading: 0.875
